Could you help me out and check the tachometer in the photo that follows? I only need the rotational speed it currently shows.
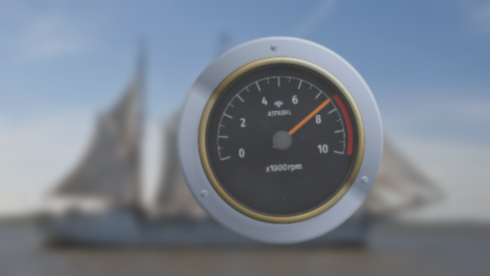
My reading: 7500 rpm
